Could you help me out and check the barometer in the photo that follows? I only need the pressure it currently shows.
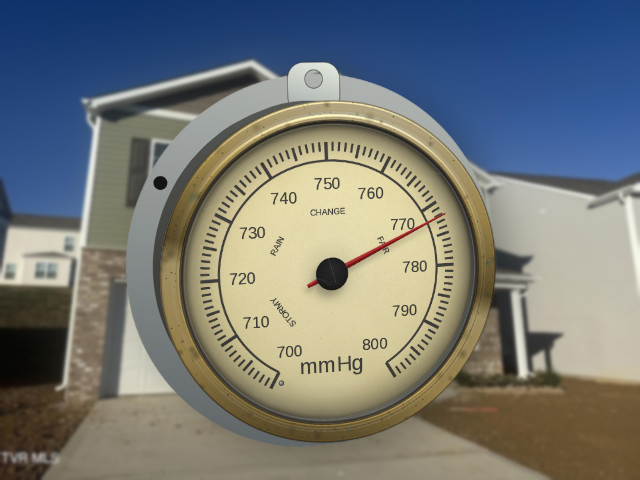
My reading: 772 mmHg
